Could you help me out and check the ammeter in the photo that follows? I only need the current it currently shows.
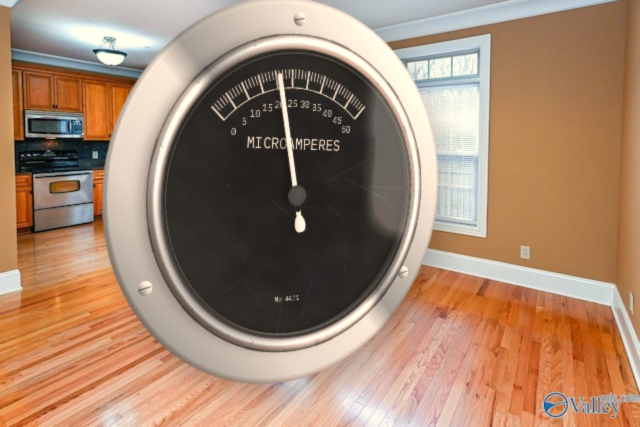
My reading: 20 µA
